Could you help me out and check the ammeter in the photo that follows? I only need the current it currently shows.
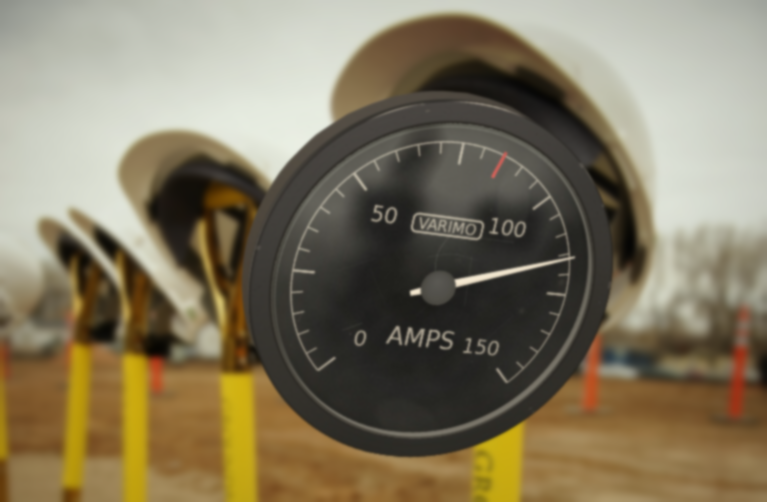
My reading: 115 A
